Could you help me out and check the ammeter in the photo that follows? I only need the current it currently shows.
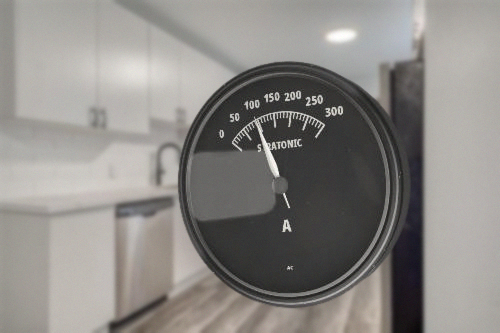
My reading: 100 A
